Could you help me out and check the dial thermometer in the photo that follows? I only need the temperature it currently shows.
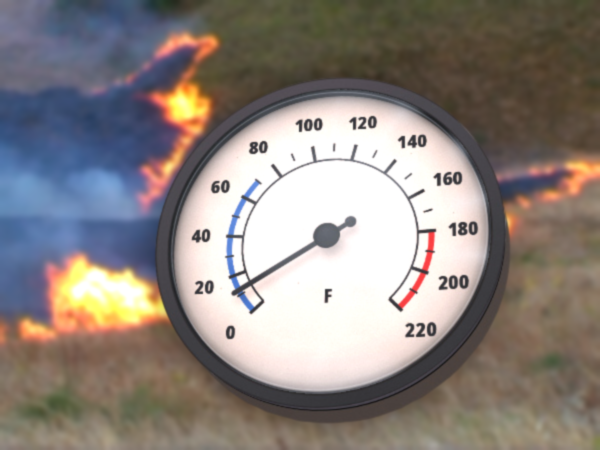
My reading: 10 °F
